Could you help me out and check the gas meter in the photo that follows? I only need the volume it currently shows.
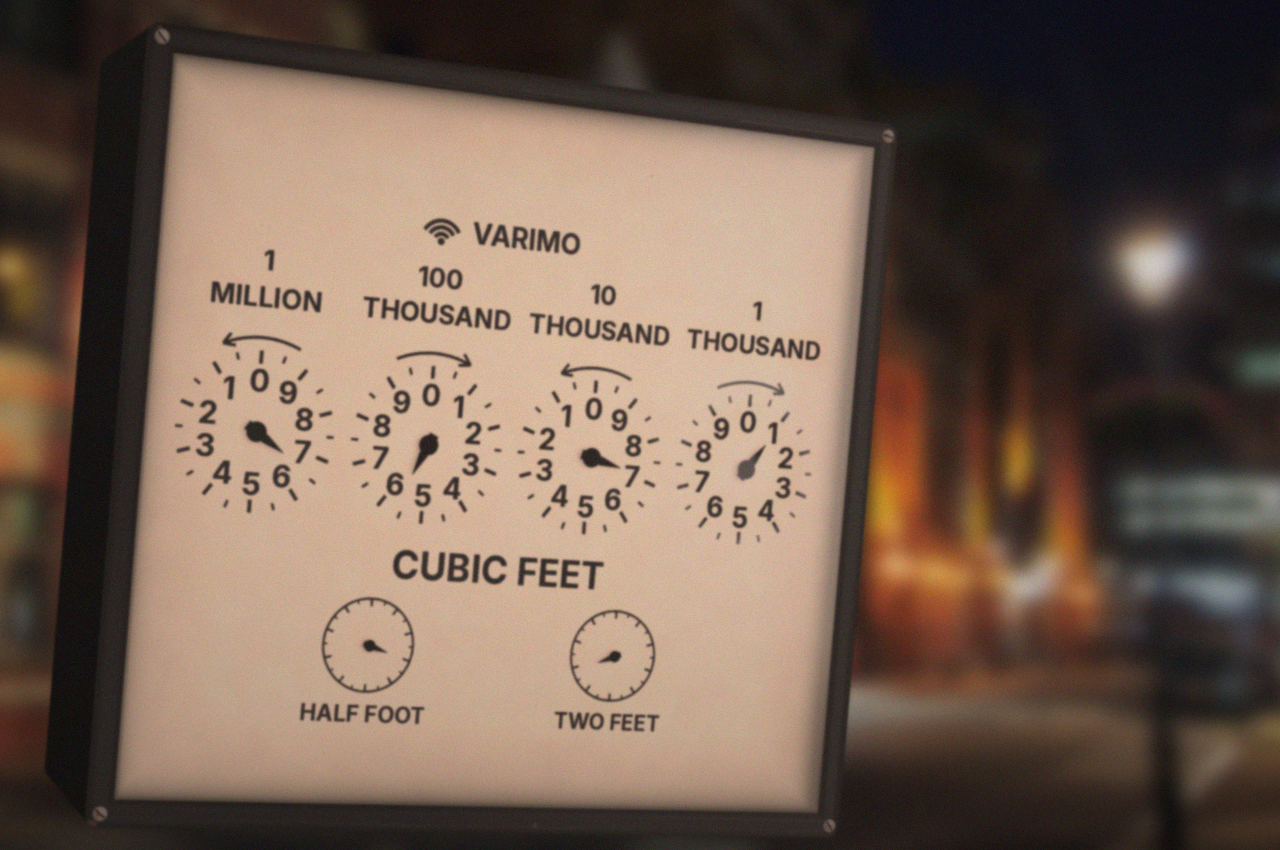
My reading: 657100 ft³
